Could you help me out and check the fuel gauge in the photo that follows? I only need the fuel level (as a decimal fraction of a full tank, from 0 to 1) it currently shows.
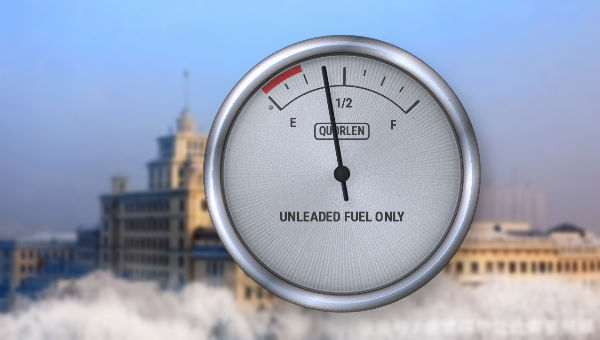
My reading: 0.375
